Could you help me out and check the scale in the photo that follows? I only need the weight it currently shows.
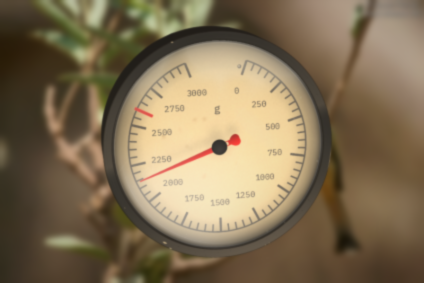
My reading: 2150 g
